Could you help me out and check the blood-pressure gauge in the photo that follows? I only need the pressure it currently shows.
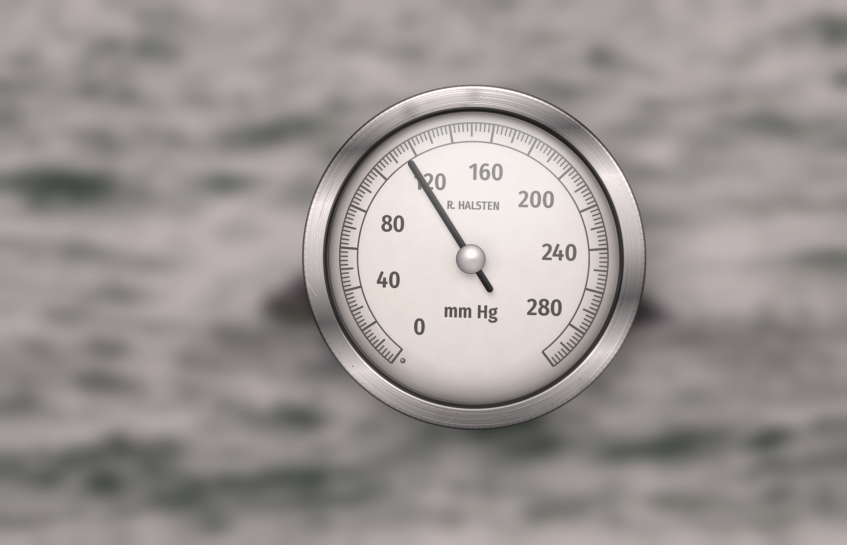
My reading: 116 mmHg
